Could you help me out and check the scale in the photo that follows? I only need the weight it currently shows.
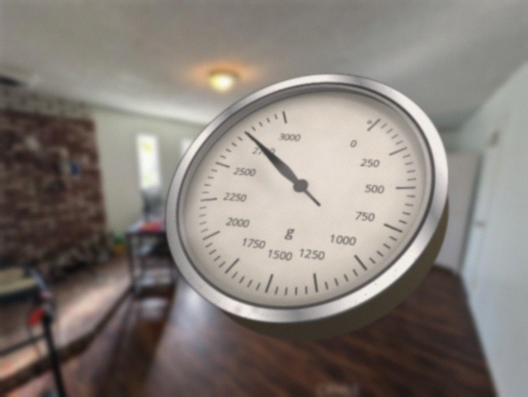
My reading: 2750 g
